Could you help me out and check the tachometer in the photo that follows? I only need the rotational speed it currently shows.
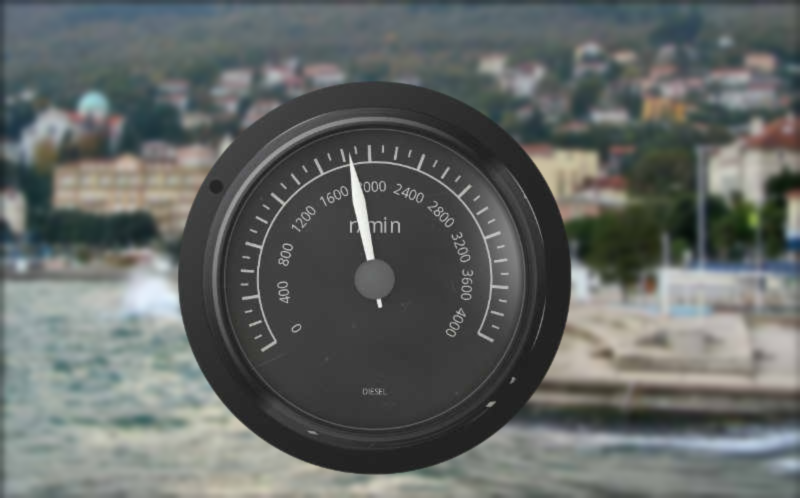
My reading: 1850 rpm
